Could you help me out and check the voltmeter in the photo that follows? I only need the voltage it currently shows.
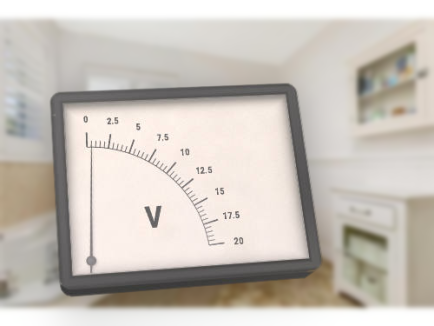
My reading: 0.5 V
